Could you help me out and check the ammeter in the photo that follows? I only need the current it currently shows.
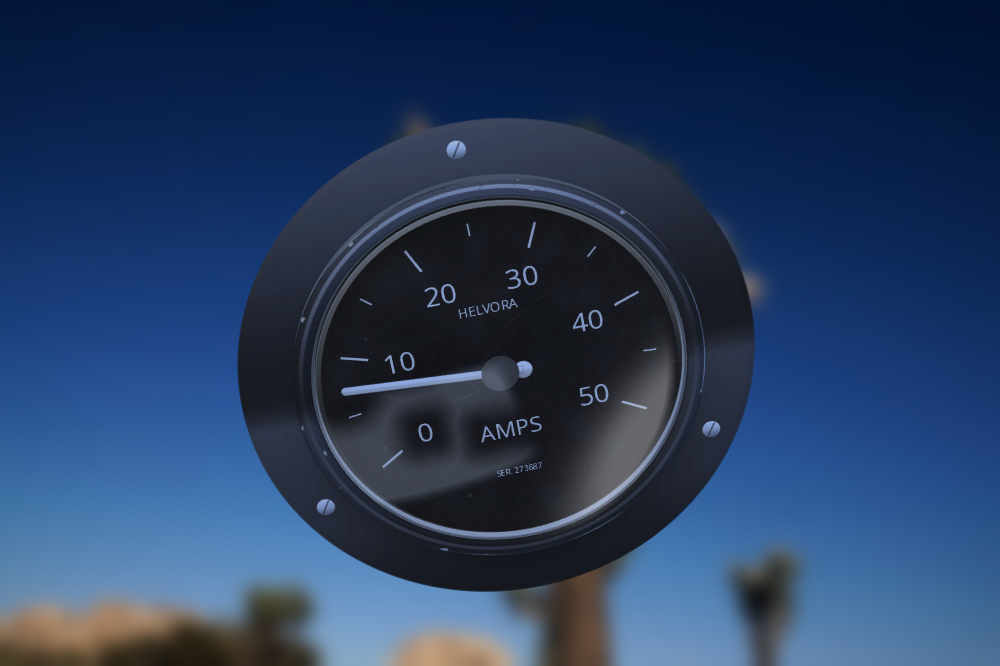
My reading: 7.5 A
